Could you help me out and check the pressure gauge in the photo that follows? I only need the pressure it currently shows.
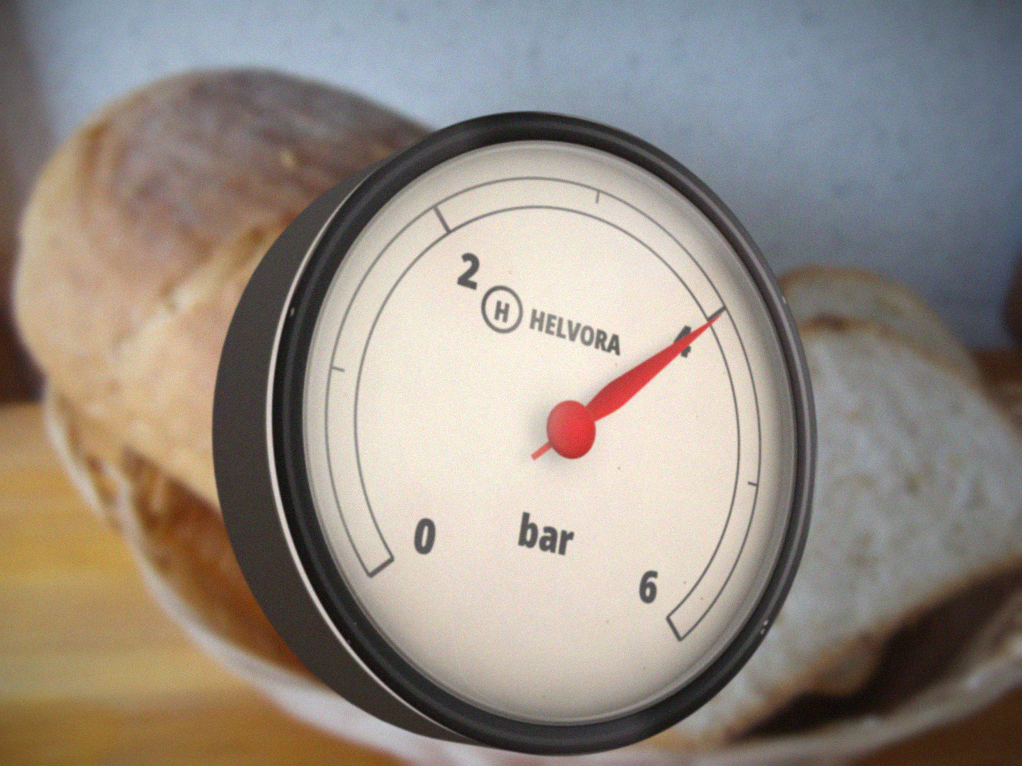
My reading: 4 bar
